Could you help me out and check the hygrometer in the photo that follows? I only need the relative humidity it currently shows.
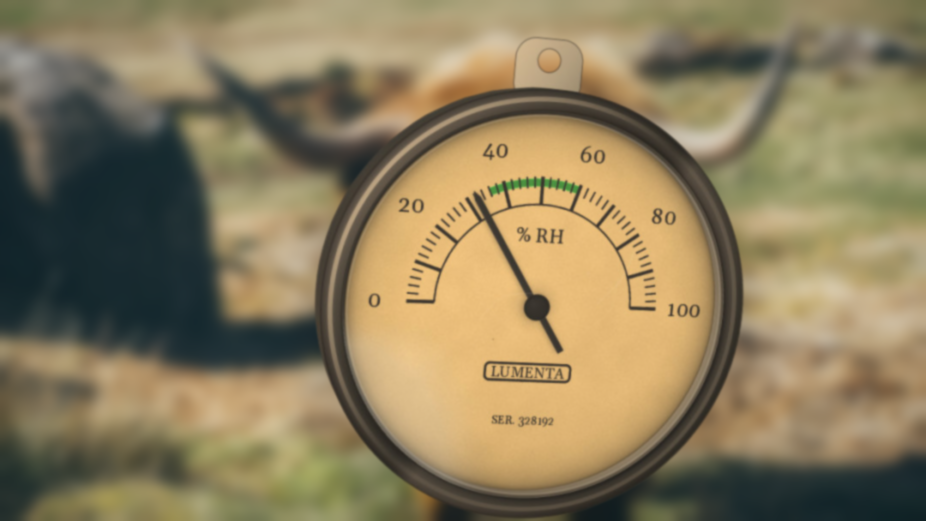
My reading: 32 %
